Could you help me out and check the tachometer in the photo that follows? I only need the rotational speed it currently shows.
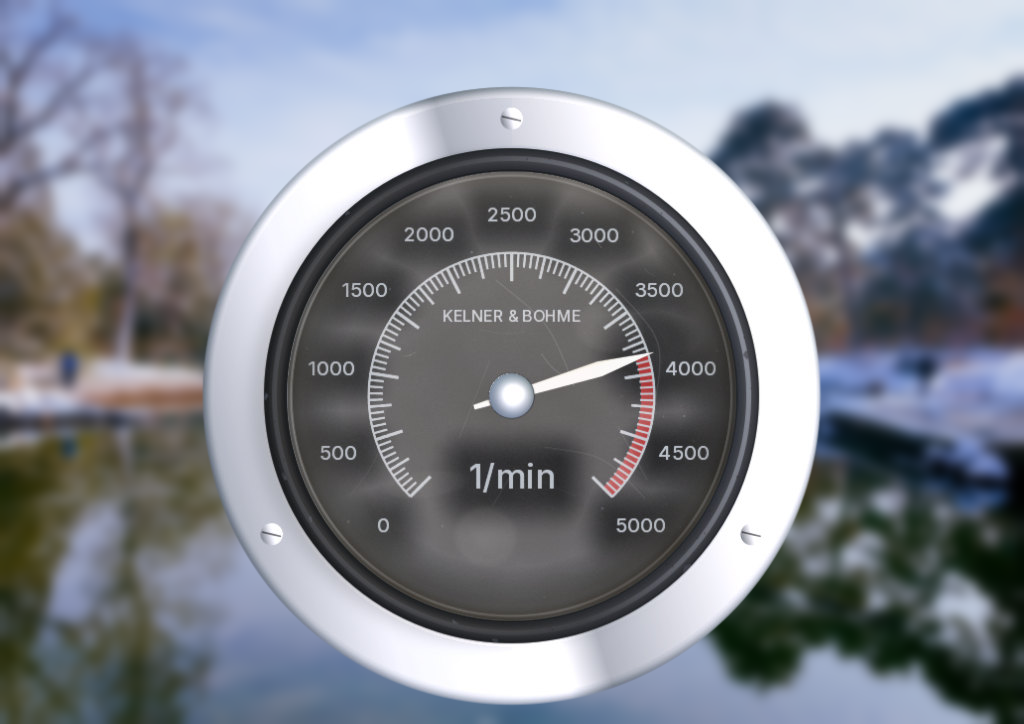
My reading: 3850 rpm
